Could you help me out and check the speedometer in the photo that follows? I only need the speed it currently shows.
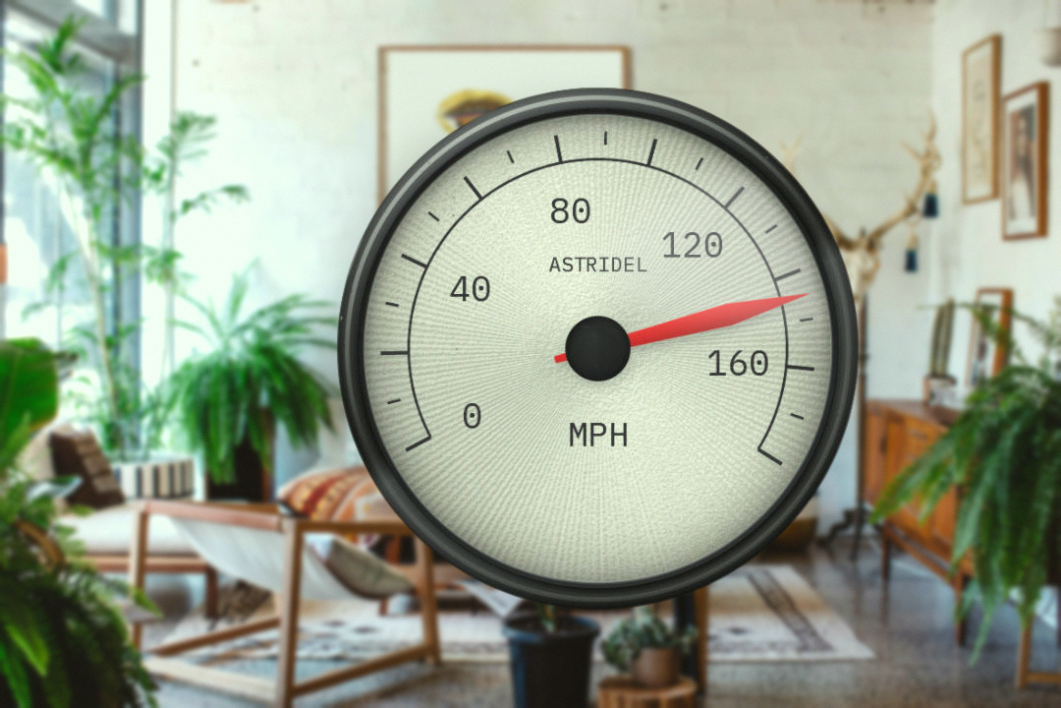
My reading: 145 mph
